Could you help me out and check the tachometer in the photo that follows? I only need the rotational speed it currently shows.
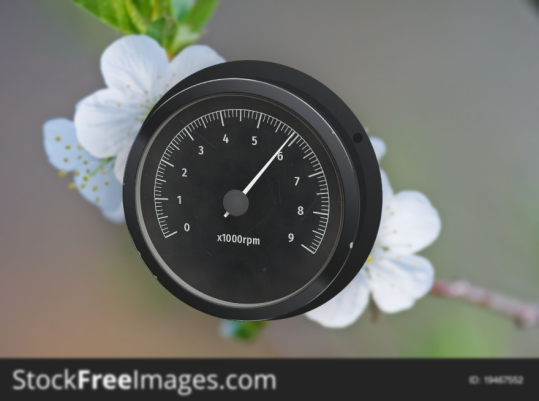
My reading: 5900 rpm
